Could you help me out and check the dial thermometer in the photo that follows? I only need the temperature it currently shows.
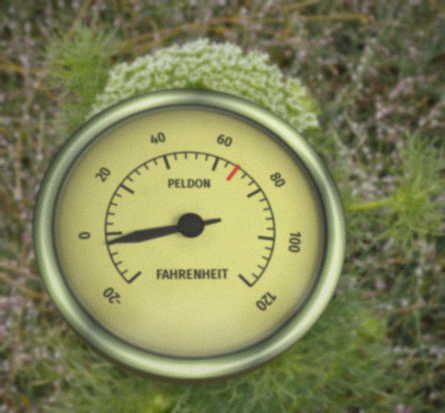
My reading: -4 °F
